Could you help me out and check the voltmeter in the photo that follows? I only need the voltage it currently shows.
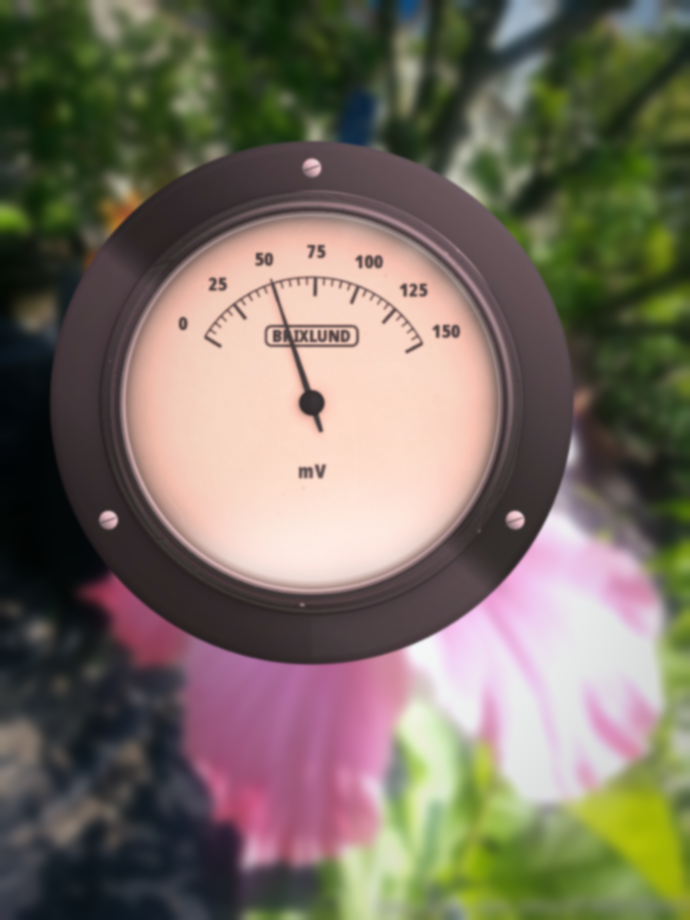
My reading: 50 mV
